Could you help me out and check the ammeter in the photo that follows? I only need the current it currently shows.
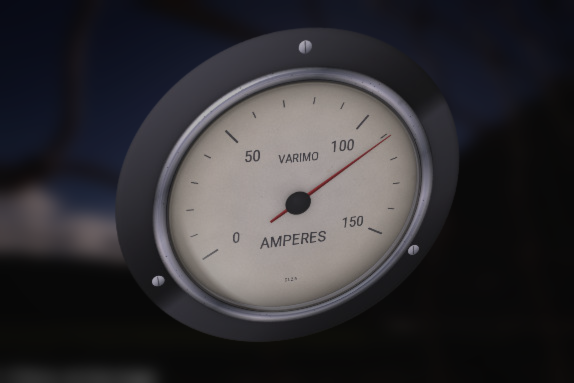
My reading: 110 A
